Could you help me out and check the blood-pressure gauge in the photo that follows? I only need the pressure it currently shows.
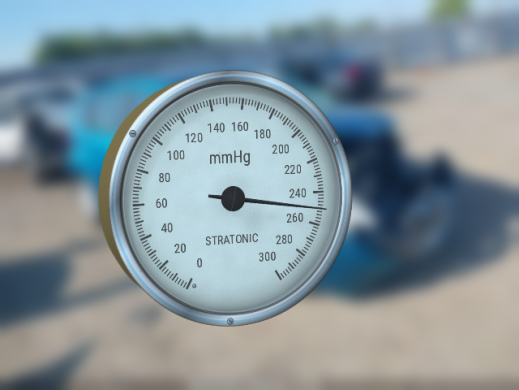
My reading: 250 mmHg
